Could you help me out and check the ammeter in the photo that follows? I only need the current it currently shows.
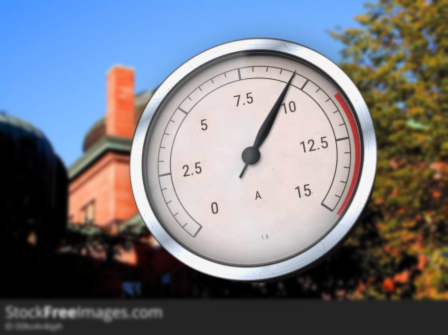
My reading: 9.5 A
